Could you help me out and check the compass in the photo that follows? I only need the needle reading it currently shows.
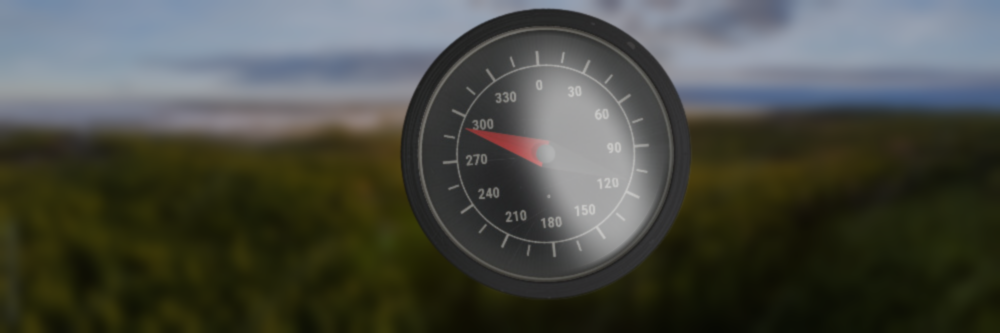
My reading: 292.5 °
